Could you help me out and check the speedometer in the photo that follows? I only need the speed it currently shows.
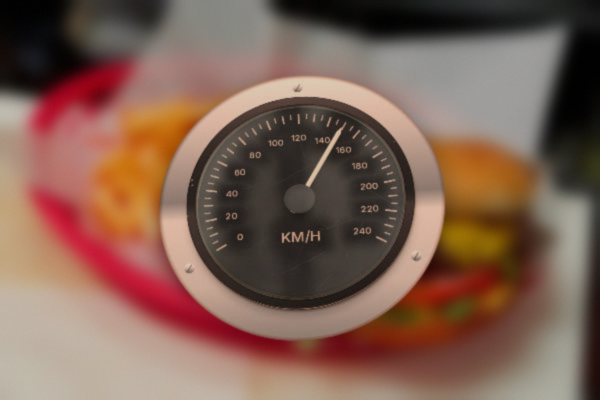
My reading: 150 km/h
